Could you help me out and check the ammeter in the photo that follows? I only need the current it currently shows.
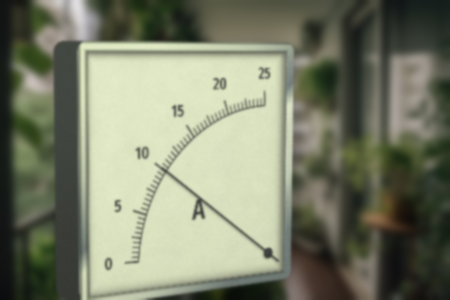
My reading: 10 A
